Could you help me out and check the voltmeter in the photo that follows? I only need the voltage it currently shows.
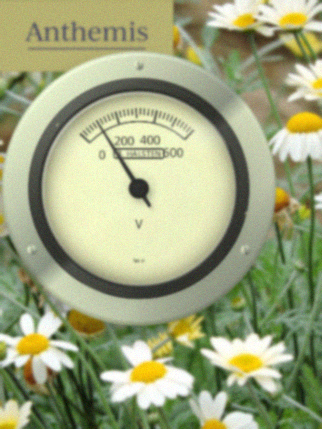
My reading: 100 V
